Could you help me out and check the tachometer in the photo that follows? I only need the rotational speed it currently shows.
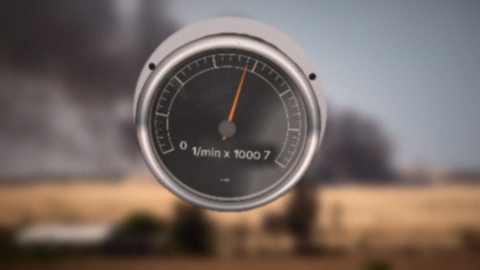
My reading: 3800 rpm
